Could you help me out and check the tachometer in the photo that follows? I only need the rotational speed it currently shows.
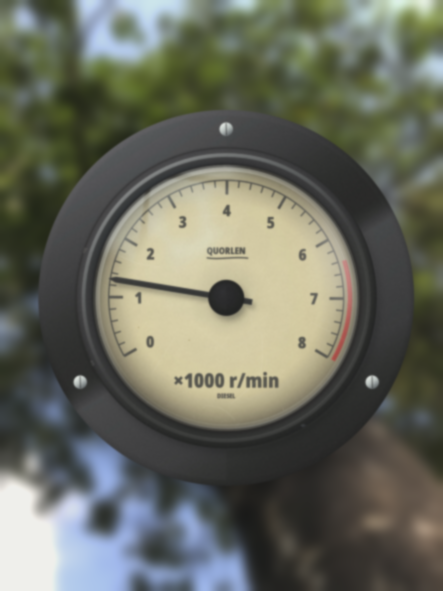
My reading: 1300 rpm
